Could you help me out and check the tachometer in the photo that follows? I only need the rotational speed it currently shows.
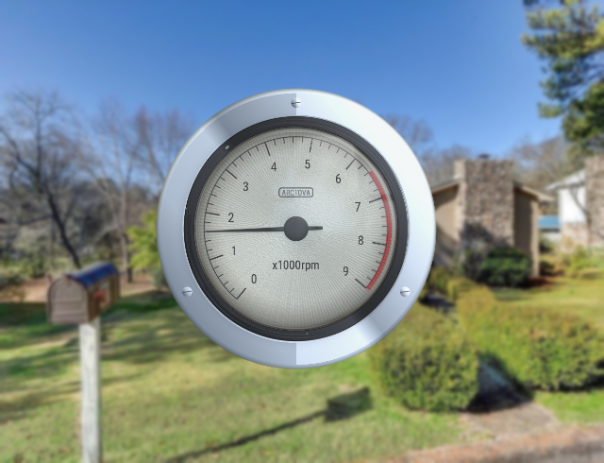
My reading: 1600 rpm
